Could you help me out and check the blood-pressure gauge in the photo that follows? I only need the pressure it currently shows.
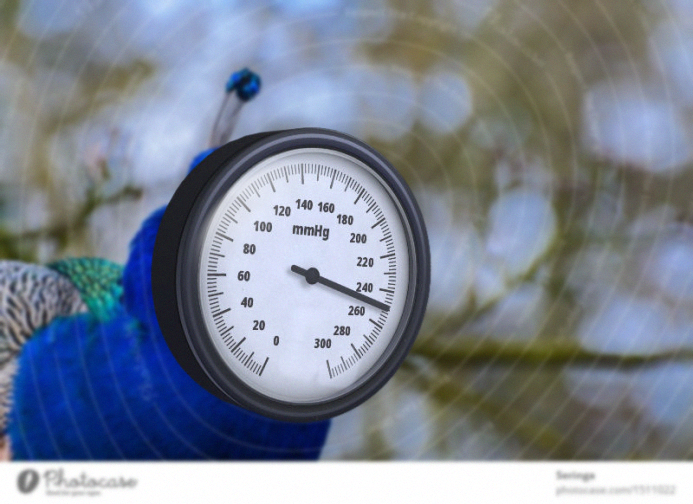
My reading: 250 mmHg
